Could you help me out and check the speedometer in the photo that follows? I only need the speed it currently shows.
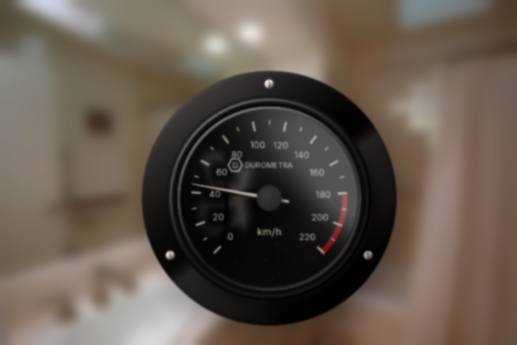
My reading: 45 km/h
